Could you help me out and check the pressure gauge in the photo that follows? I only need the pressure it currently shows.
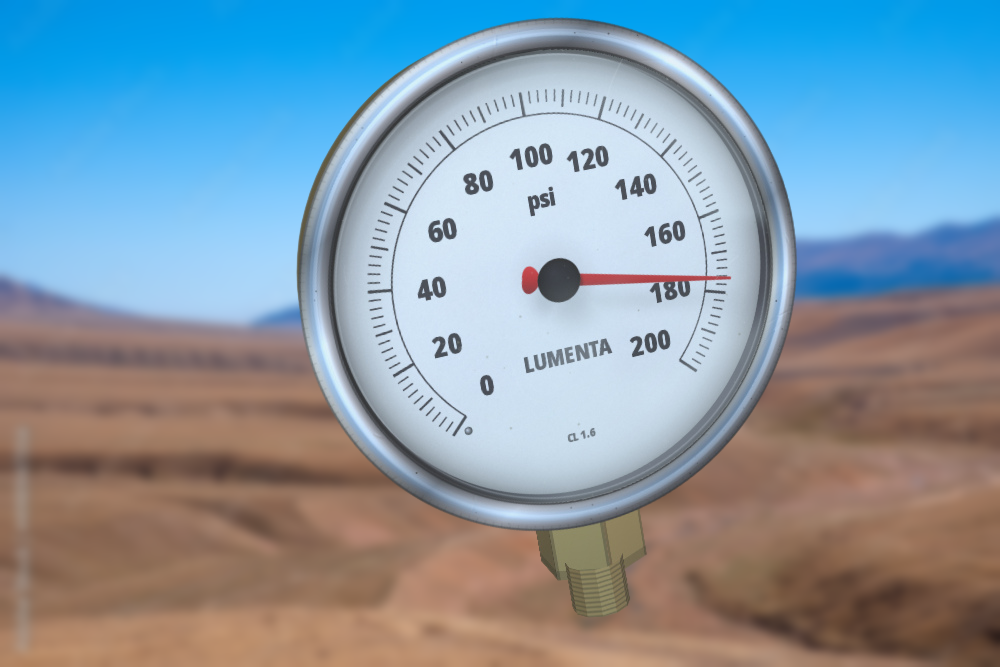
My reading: 176 psi
